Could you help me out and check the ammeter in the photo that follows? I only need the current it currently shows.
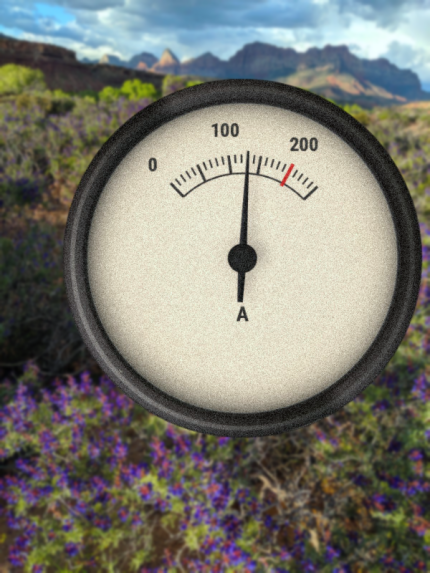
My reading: 130 A
